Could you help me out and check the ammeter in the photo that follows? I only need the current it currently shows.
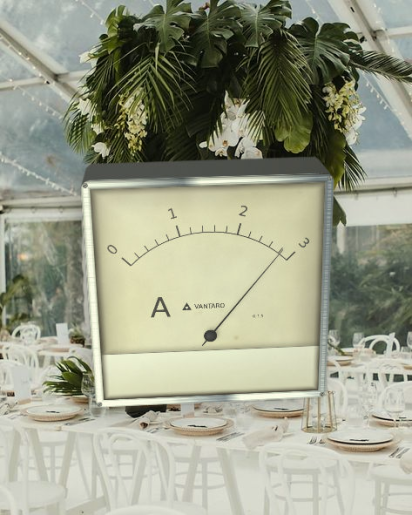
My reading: 2.8 A
